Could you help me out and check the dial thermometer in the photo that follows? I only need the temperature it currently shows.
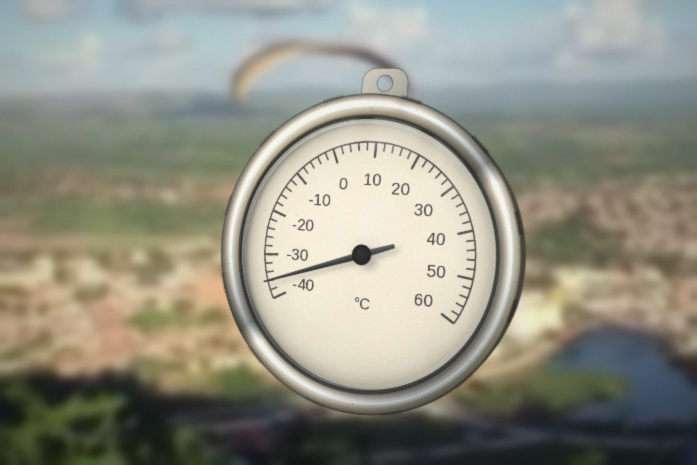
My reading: -36 °C
